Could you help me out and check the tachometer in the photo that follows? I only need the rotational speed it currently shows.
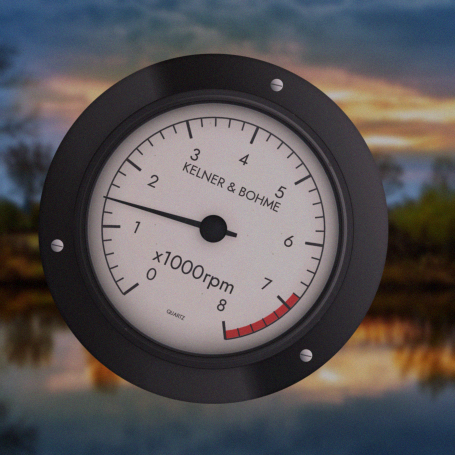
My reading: 1400 rpm
